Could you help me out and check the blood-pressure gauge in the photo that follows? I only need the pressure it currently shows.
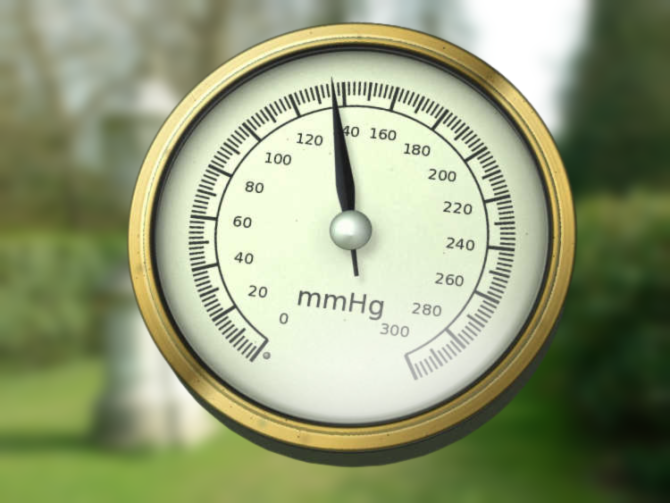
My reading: 136 mmHg
